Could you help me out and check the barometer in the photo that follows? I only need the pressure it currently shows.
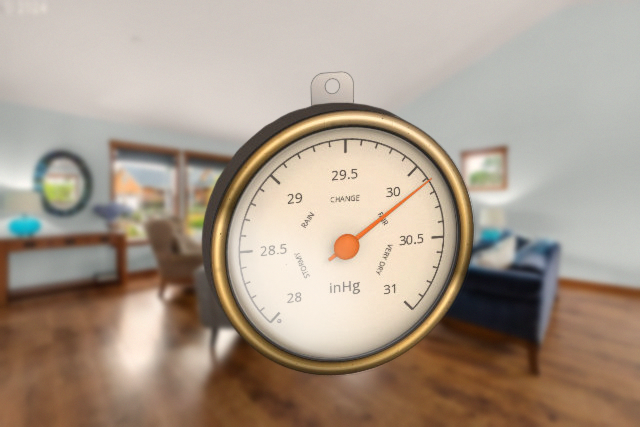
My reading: 30.1 inHg
